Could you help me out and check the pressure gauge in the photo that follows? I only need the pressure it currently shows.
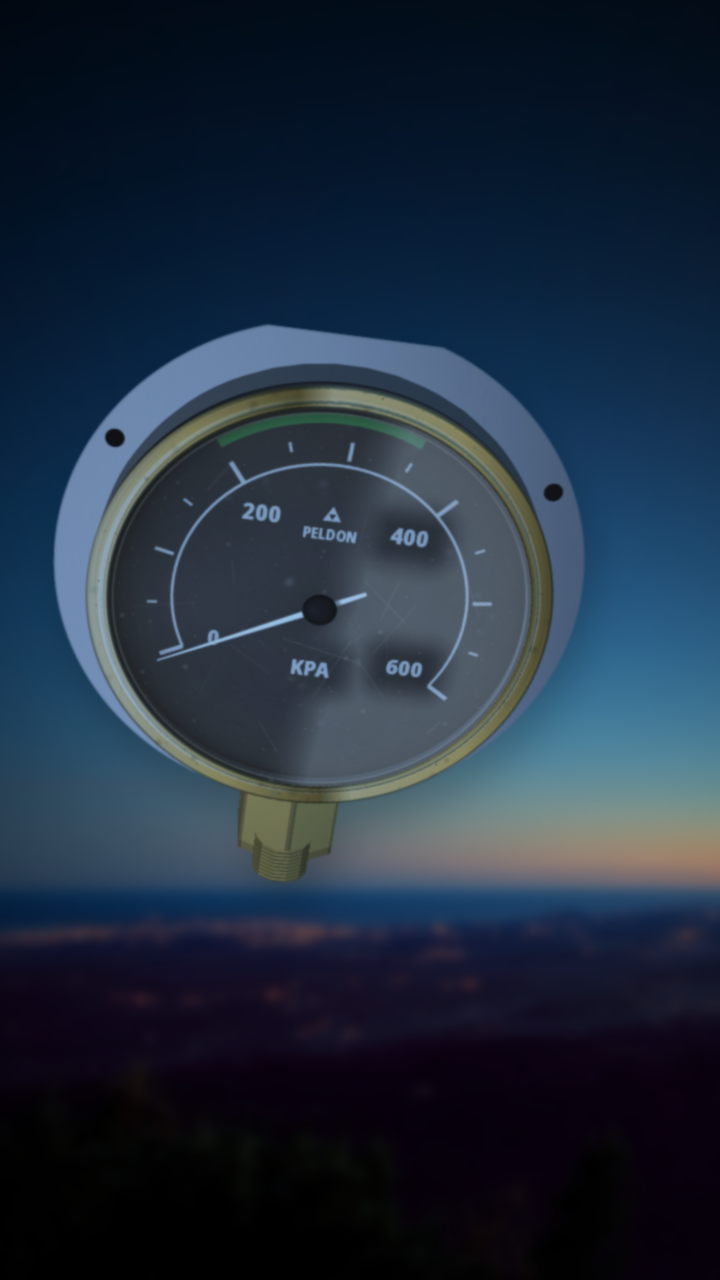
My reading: 0 kPa
